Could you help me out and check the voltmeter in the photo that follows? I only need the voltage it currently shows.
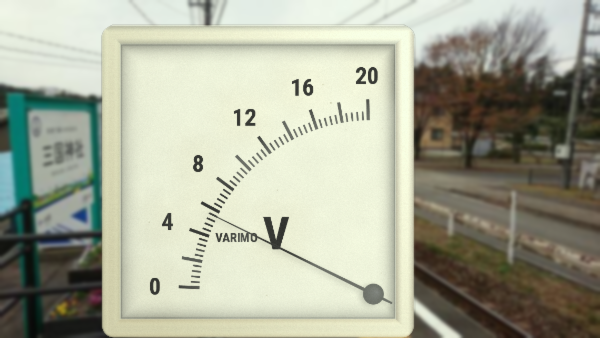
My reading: 5.6 V
